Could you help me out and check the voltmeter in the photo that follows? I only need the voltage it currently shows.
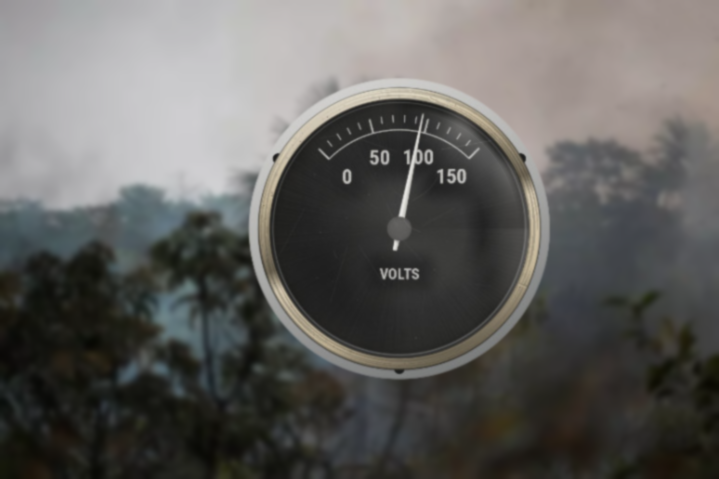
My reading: 95 V
